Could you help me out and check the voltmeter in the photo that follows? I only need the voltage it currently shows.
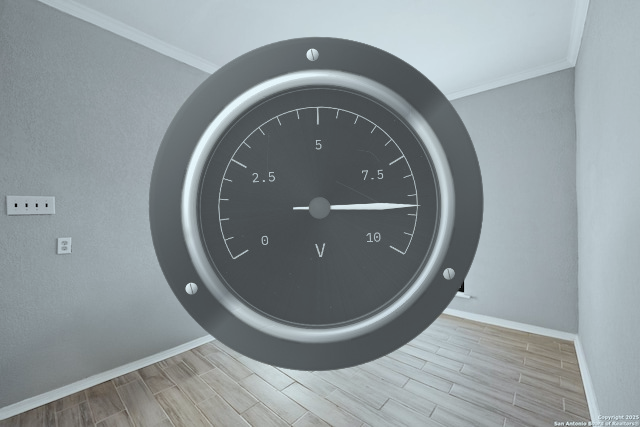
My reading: 8.75 V
